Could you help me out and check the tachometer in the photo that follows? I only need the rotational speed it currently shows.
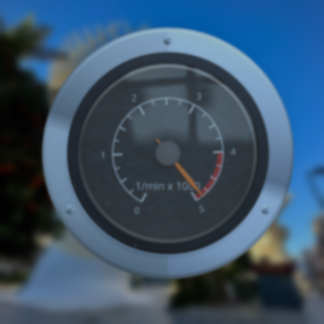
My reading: 4875 rpm
